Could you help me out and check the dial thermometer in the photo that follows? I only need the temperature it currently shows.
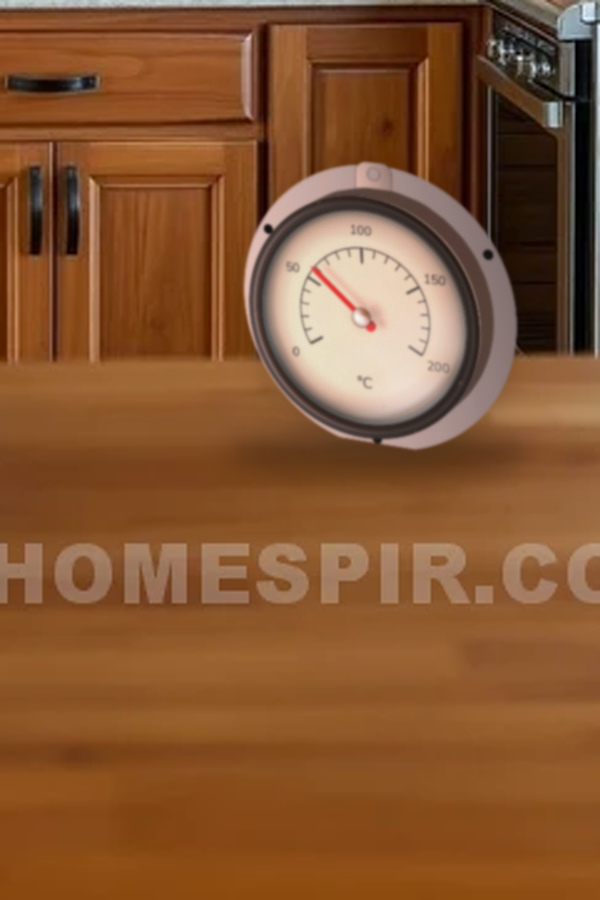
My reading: 60 °C
